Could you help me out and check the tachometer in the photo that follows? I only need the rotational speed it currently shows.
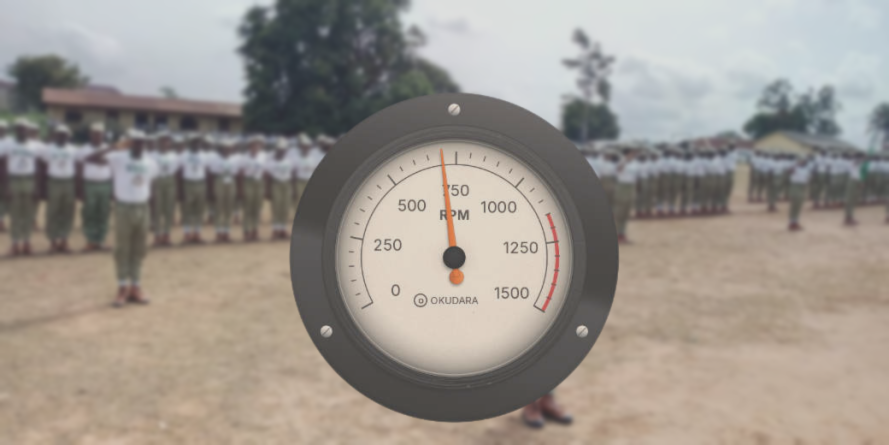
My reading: 700 rpm
